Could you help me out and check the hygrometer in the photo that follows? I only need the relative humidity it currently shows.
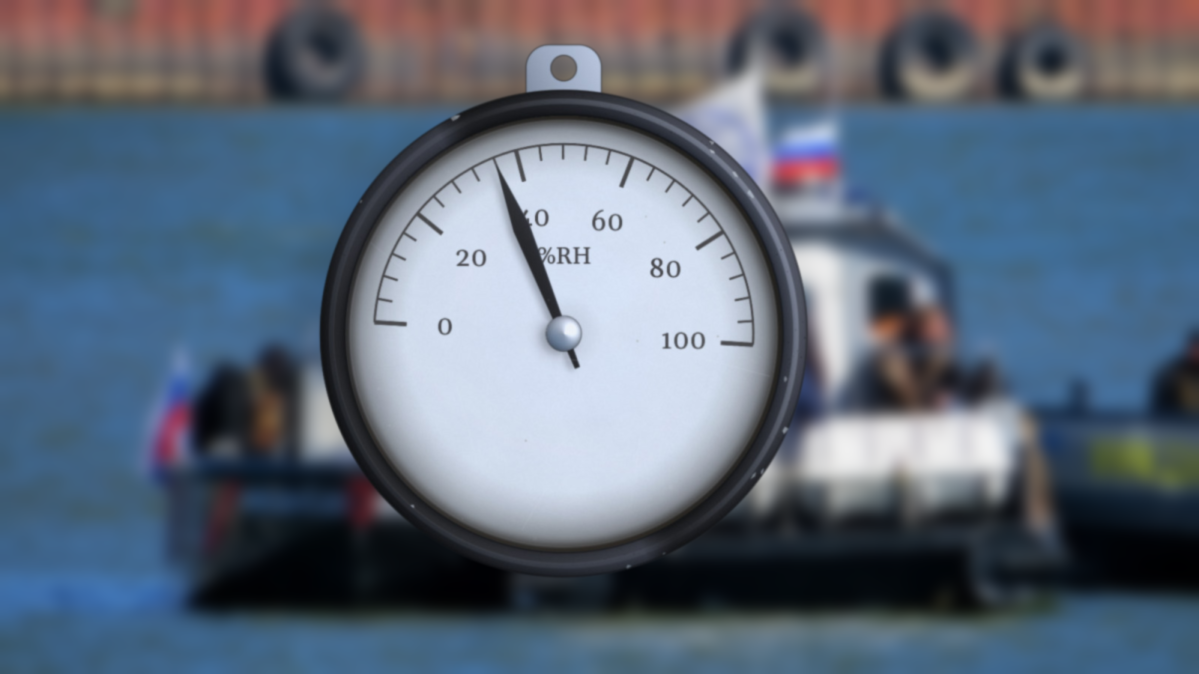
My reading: 36 %
